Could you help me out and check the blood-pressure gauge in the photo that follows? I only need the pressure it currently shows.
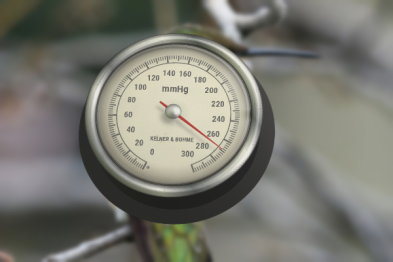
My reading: 270 mmHg
